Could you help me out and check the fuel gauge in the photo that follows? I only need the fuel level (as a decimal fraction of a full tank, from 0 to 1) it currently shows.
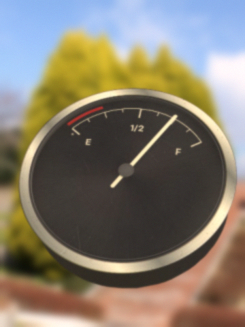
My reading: 0.75
